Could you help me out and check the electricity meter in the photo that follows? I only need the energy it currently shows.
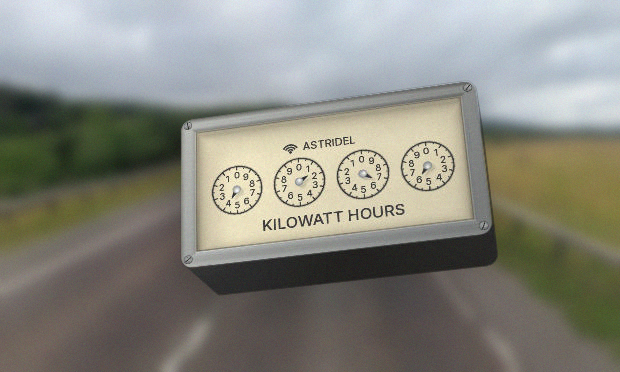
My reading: 4166 kWh
